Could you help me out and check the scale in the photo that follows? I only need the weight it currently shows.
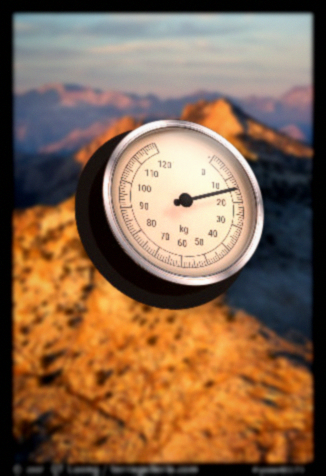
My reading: 15 kg
